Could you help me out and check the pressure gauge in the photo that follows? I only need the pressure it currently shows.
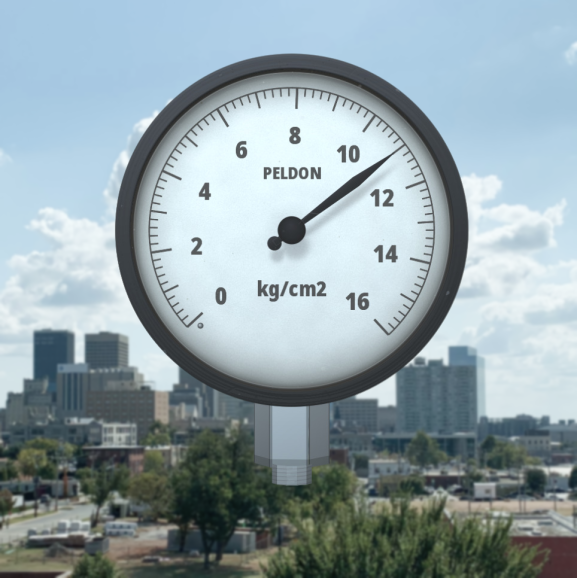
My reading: 11 kg/cm²
